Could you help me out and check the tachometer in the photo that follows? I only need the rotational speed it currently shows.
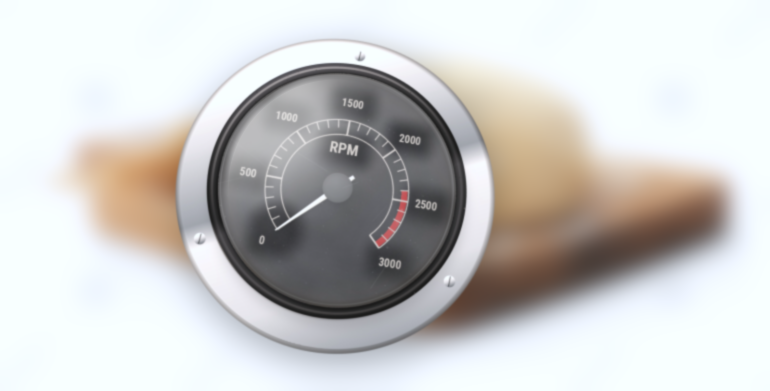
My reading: 0 rpm
